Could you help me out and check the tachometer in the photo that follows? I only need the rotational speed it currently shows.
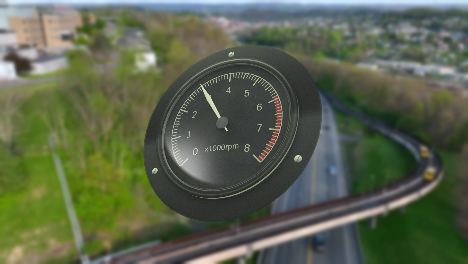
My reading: 3000 rpm
